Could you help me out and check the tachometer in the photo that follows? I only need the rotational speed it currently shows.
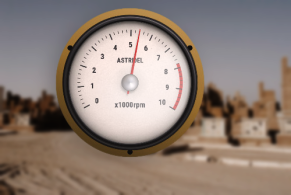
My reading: 5400 rpm
